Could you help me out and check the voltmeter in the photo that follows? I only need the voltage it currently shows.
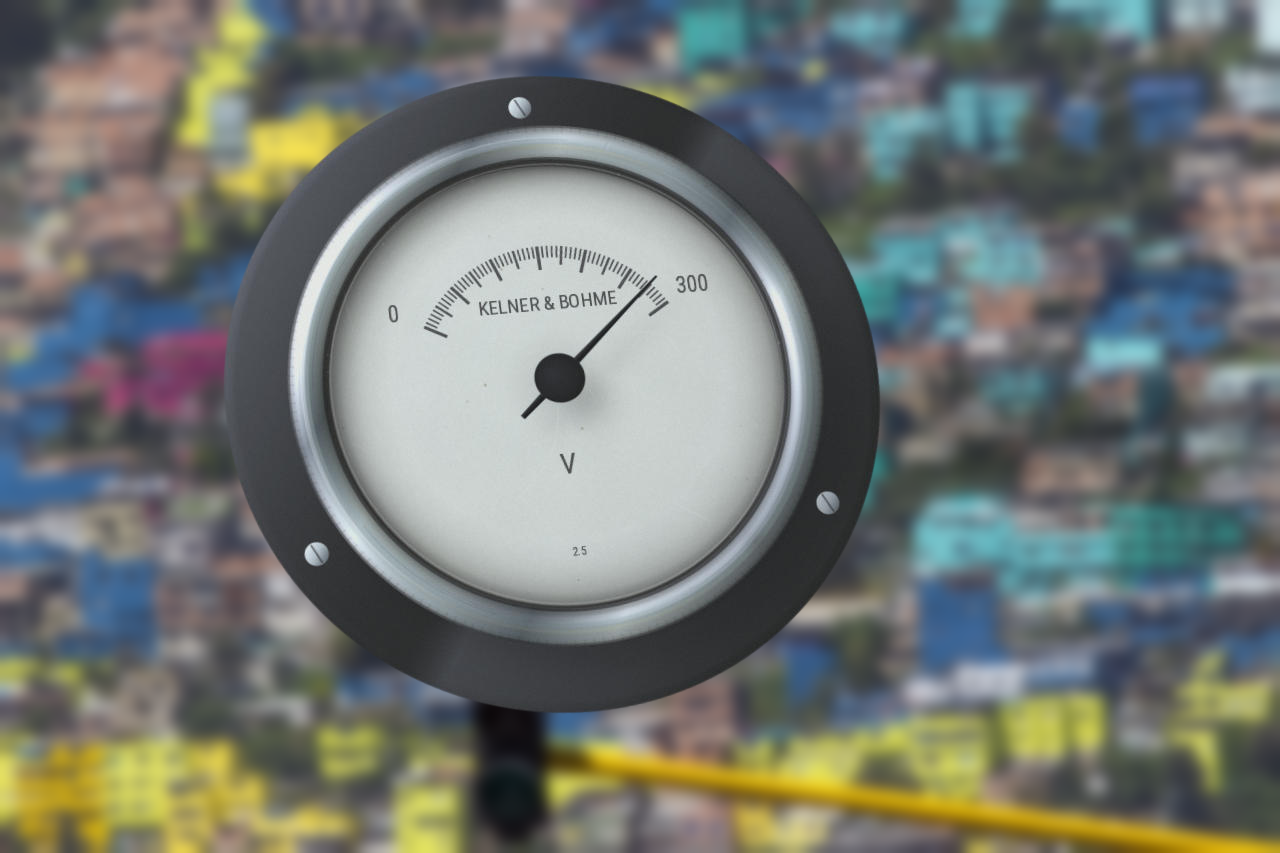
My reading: 275 V
